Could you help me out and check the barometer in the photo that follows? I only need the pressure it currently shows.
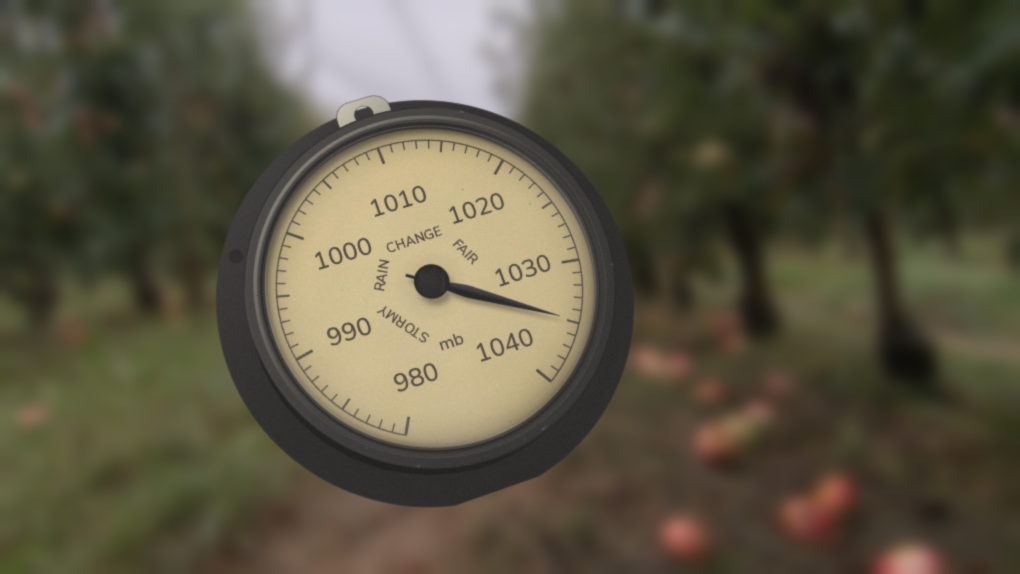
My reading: 1035 mbar
